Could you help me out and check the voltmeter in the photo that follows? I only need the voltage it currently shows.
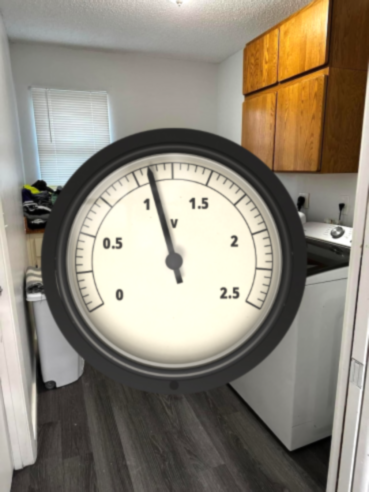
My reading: 1.1 V
